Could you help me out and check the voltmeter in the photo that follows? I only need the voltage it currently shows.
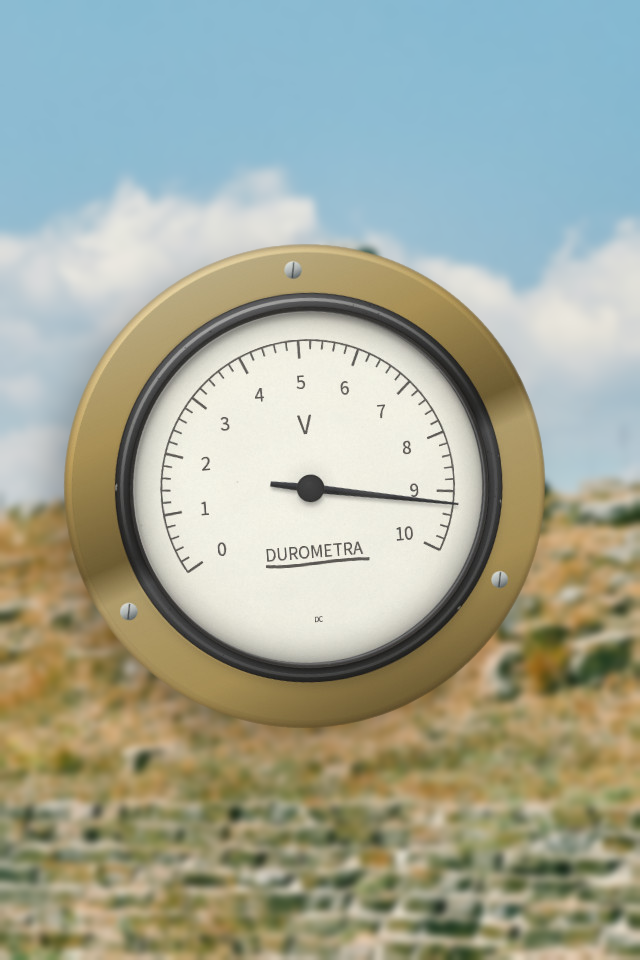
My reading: 9.2 V
